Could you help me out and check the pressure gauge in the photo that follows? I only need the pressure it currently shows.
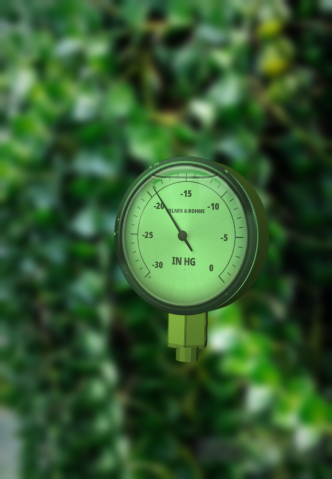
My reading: -19 inHg
